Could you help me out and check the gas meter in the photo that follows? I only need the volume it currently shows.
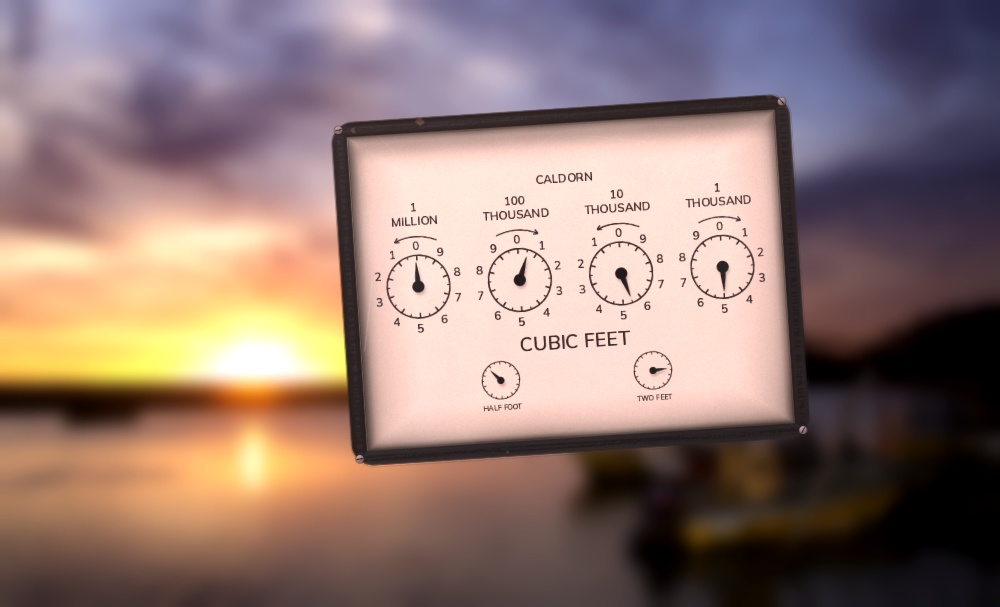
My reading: 5500 ft³
